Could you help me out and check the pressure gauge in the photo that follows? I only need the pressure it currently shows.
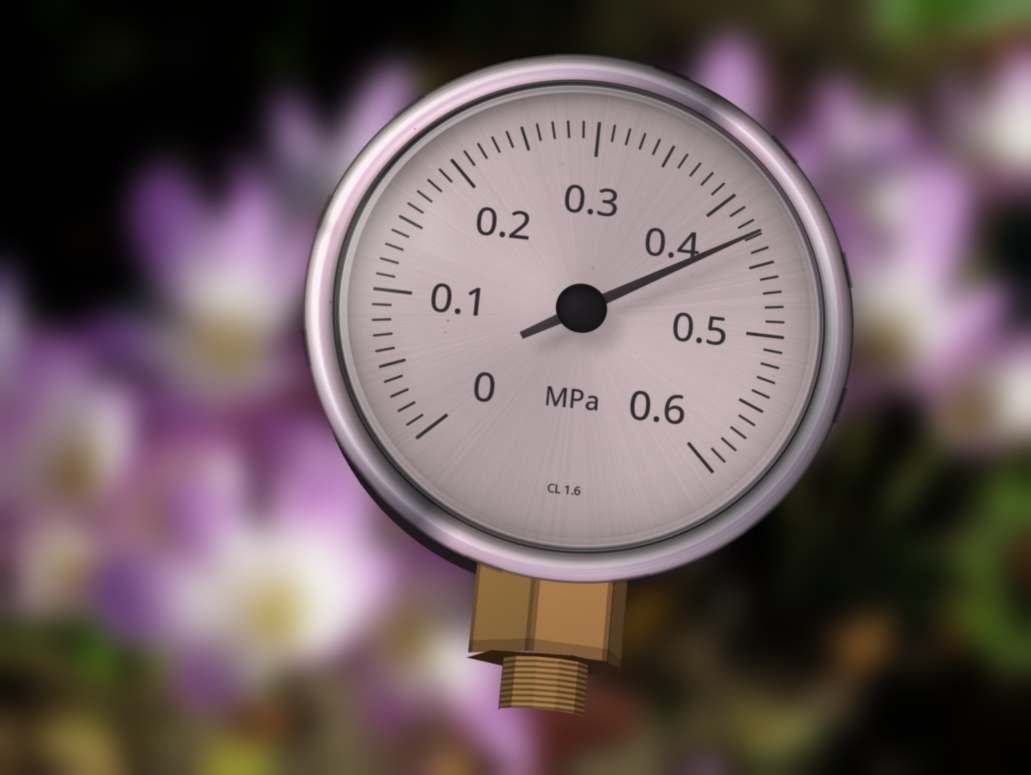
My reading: 0.43 MPa
